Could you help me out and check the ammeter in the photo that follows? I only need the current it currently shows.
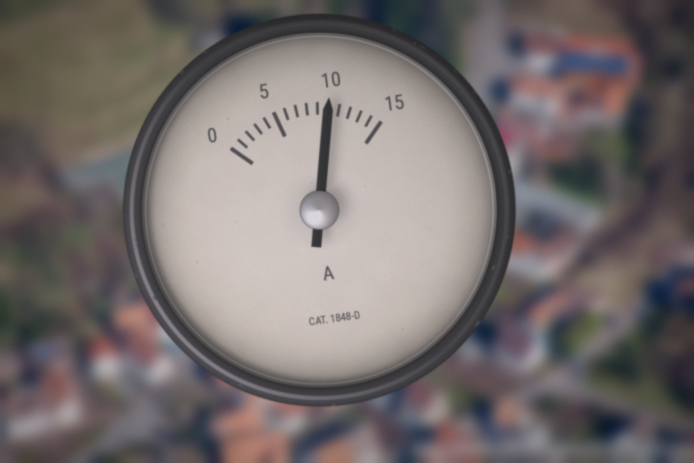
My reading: 10 A
